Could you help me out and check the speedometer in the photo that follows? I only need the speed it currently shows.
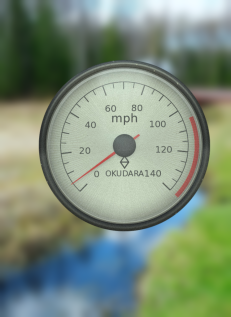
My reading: 5 mph
